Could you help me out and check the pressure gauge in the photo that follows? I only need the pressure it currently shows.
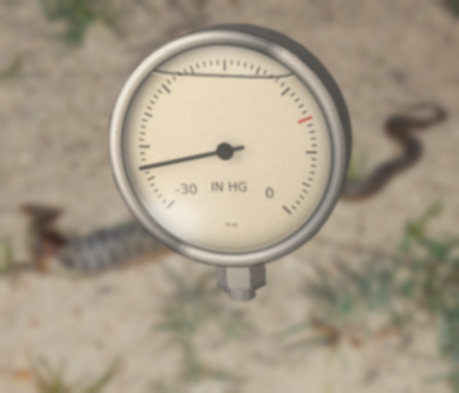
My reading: -26.5 inHg
